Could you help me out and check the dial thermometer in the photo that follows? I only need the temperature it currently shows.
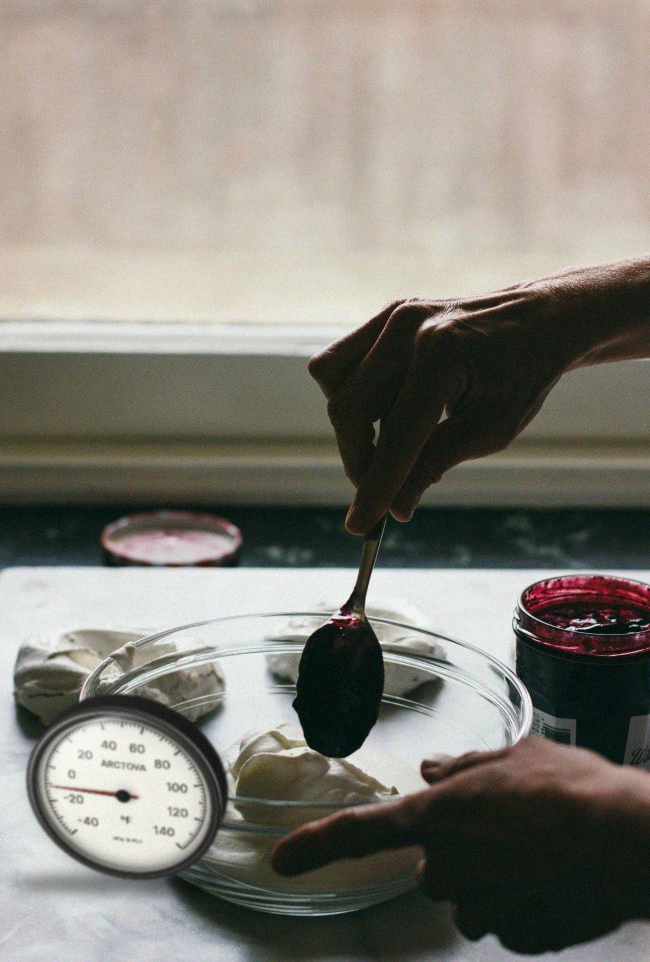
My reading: -10 °F
